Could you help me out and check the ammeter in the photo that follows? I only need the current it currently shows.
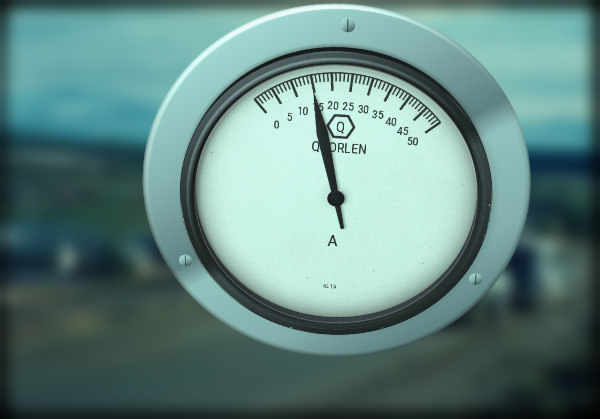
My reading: 15 A
